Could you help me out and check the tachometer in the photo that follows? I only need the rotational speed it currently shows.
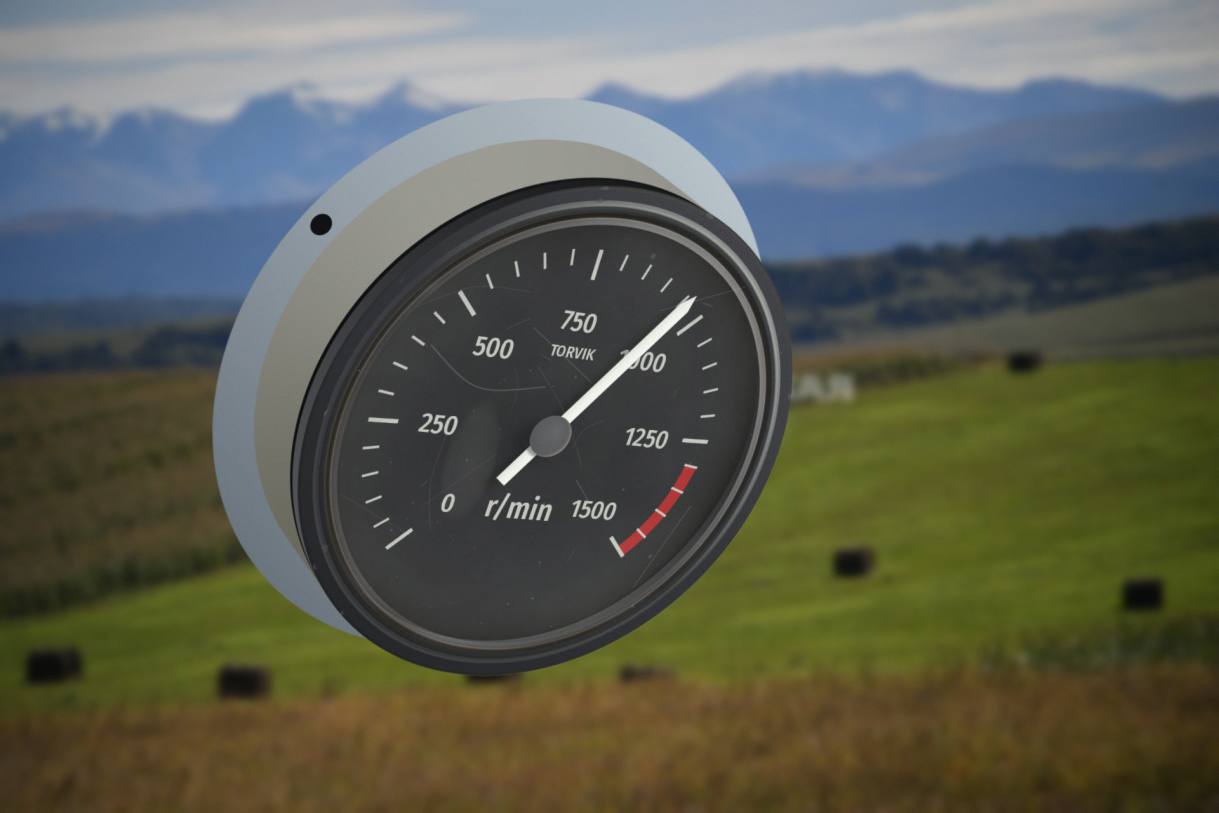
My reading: 950 rpm
